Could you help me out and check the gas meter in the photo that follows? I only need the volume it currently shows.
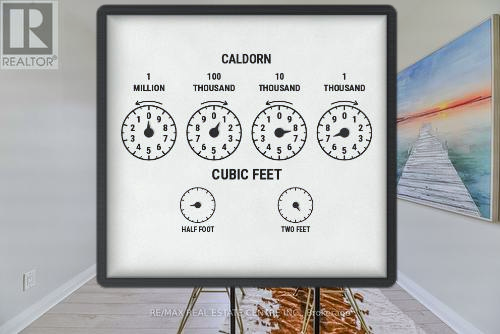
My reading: 7700 ft³
